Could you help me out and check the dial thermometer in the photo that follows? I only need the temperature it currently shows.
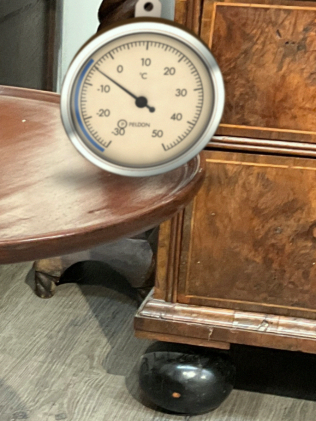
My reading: -5 °C
